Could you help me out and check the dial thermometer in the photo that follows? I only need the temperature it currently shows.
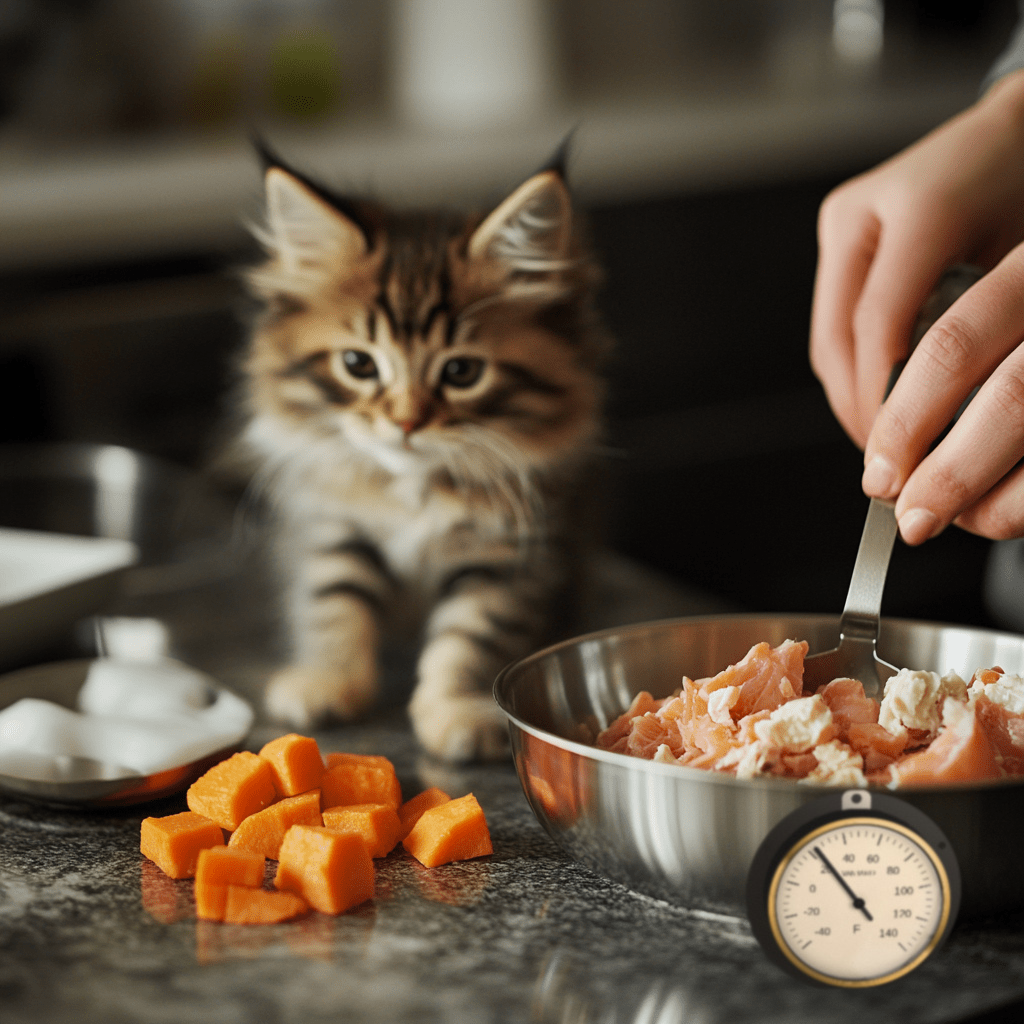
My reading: 24 °F
